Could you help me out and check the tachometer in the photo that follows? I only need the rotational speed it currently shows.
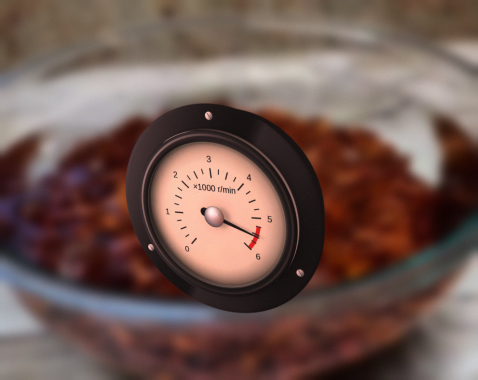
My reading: 5500 rpm
